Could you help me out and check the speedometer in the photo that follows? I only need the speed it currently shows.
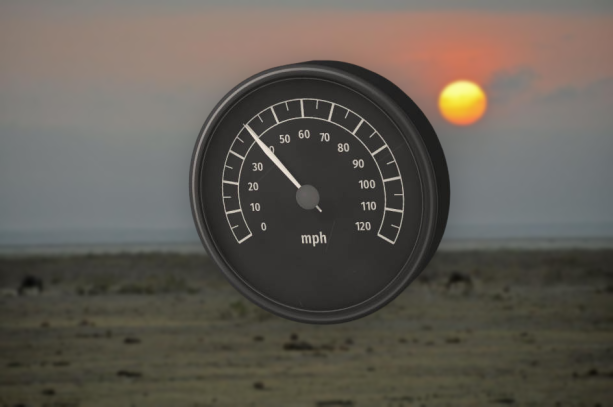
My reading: 40 mph
